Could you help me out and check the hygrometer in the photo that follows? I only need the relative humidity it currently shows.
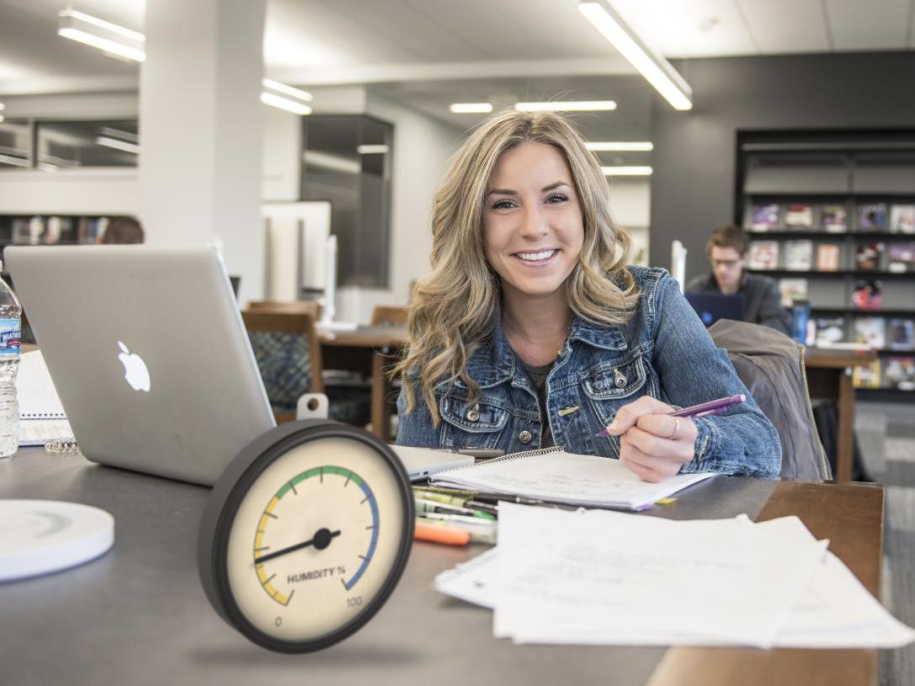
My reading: 17.5 %
